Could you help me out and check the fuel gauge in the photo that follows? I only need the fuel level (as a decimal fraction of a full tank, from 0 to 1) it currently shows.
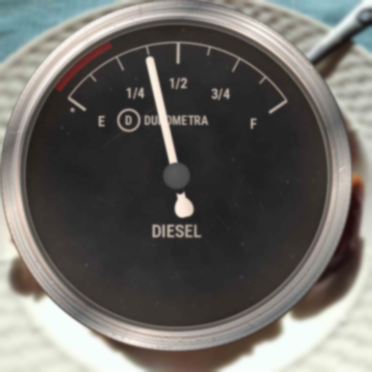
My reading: 0.375
